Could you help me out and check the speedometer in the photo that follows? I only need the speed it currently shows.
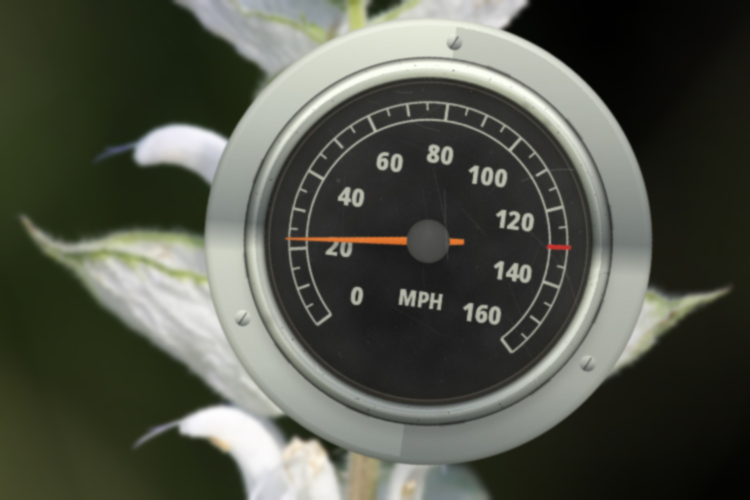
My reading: 22.5 mph
